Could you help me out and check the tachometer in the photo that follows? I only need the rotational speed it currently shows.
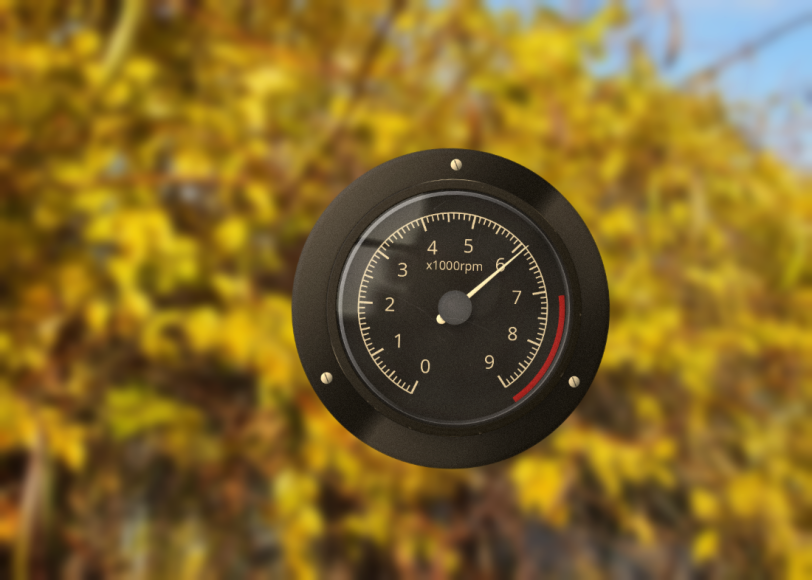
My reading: 6100 rpm
